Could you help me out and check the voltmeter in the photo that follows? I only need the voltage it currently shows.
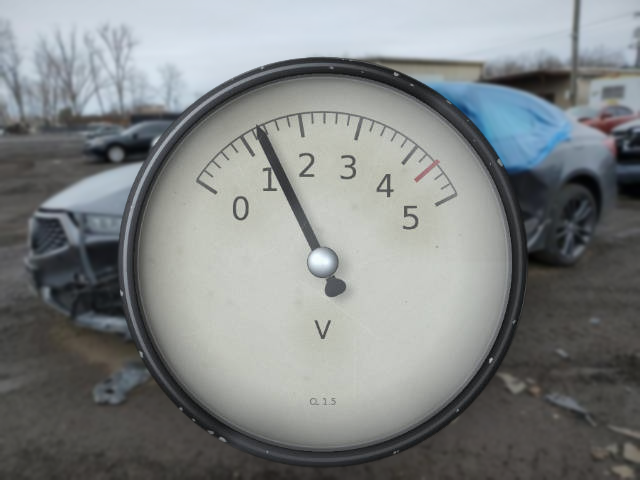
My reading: 1.3 V
